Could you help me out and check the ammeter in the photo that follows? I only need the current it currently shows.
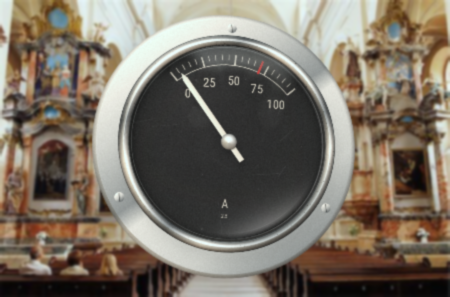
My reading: 5 A
